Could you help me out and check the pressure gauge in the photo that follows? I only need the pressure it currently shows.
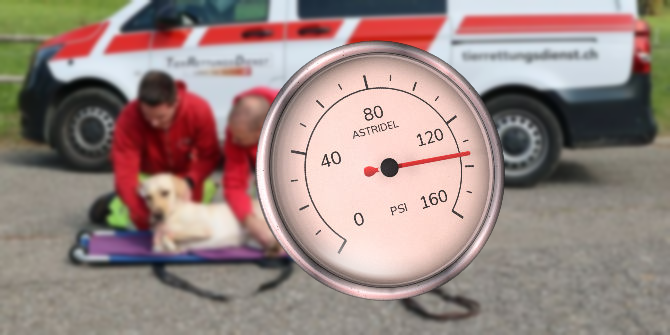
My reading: 135 psi
